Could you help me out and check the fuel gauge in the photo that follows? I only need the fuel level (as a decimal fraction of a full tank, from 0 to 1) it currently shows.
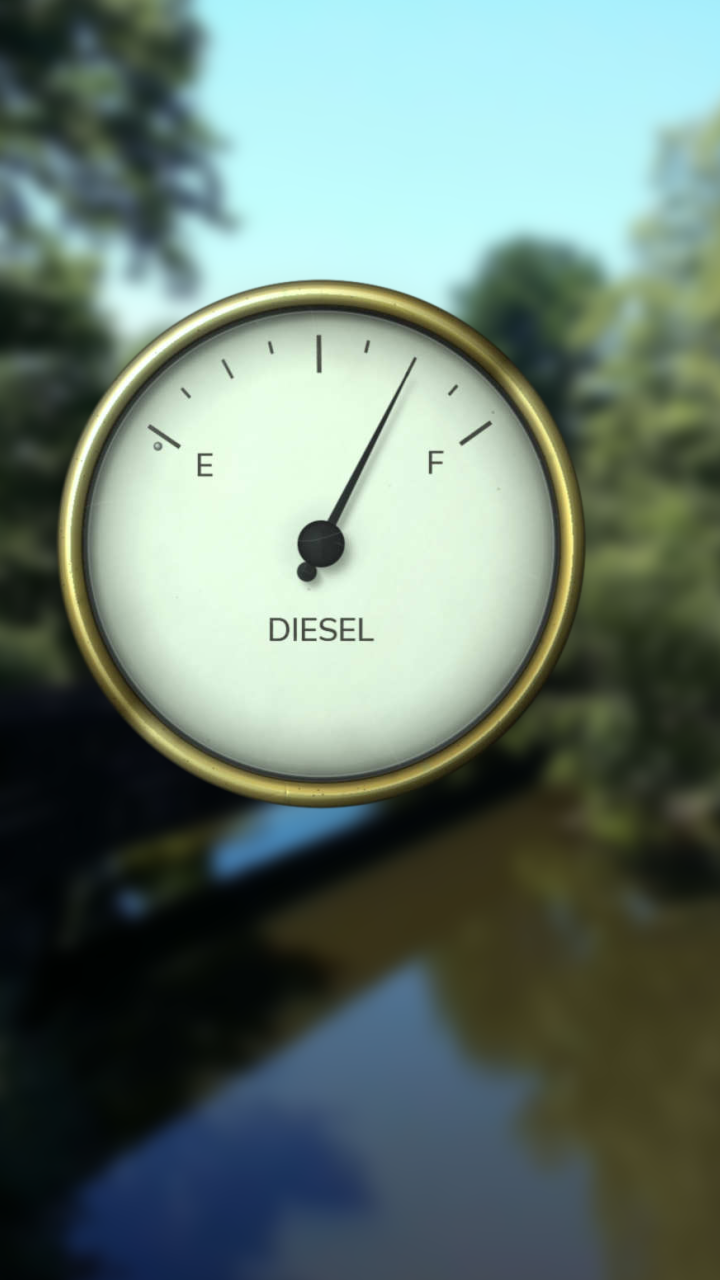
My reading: 0.75
